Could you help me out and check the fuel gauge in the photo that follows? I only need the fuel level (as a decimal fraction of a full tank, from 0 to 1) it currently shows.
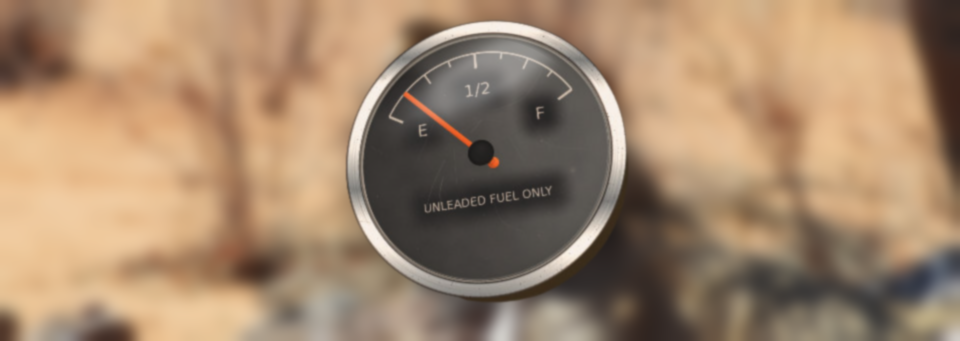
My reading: 0.125
